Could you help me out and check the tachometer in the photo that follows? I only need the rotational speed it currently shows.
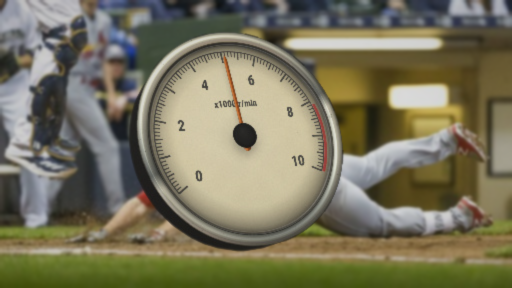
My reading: 5000 rpm
